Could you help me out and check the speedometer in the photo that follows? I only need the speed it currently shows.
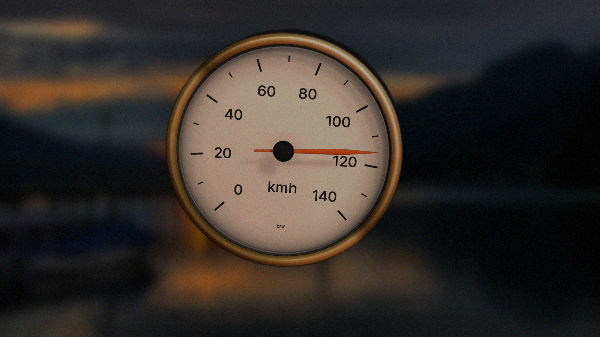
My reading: 115 km/h
